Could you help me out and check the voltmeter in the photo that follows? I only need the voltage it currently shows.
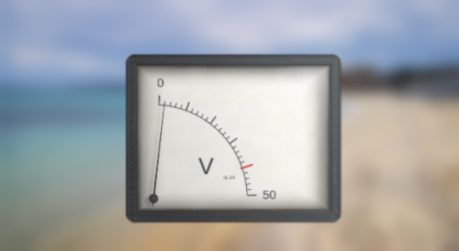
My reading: 2 V
